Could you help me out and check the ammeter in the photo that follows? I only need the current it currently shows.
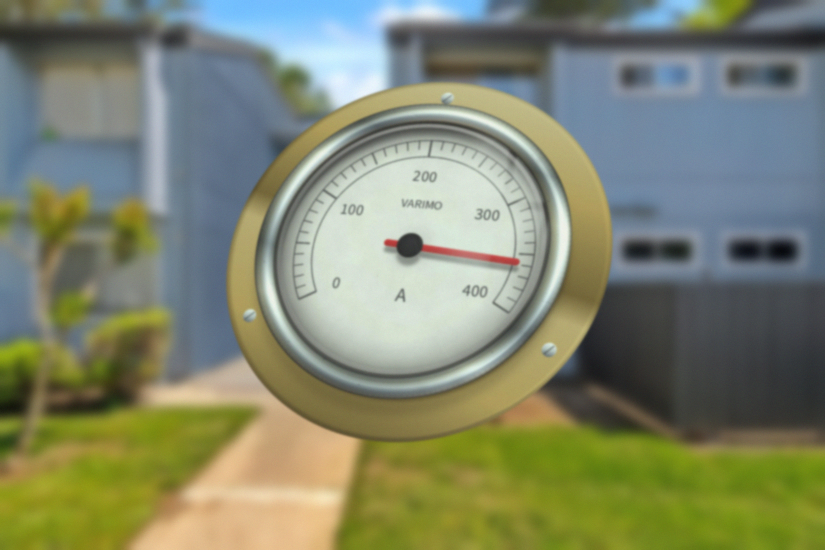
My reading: 360 A
